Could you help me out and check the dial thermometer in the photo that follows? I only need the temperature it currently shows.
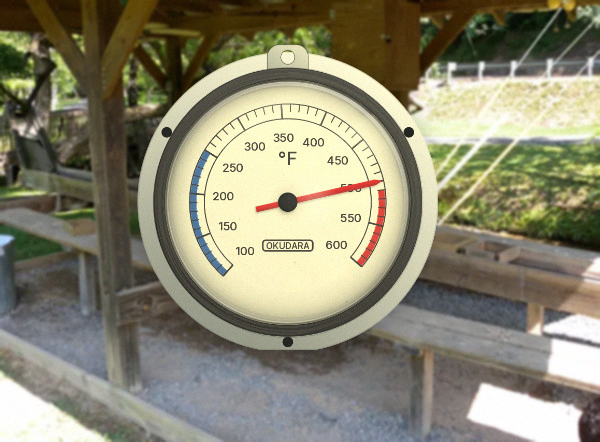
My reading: 500 °F
